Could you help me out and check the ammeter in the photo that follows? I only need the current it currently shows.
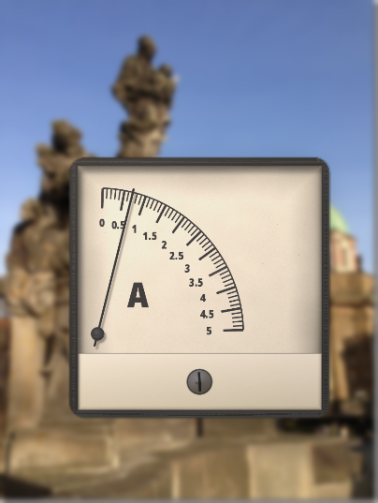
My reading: 0.7 A
